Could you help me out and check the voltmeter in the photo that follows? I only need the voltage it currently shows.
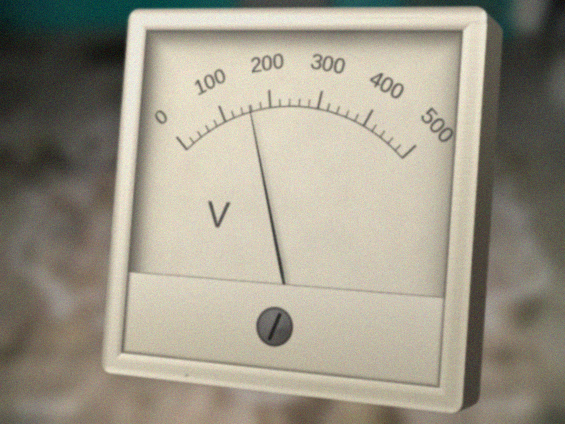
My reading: 160 V
